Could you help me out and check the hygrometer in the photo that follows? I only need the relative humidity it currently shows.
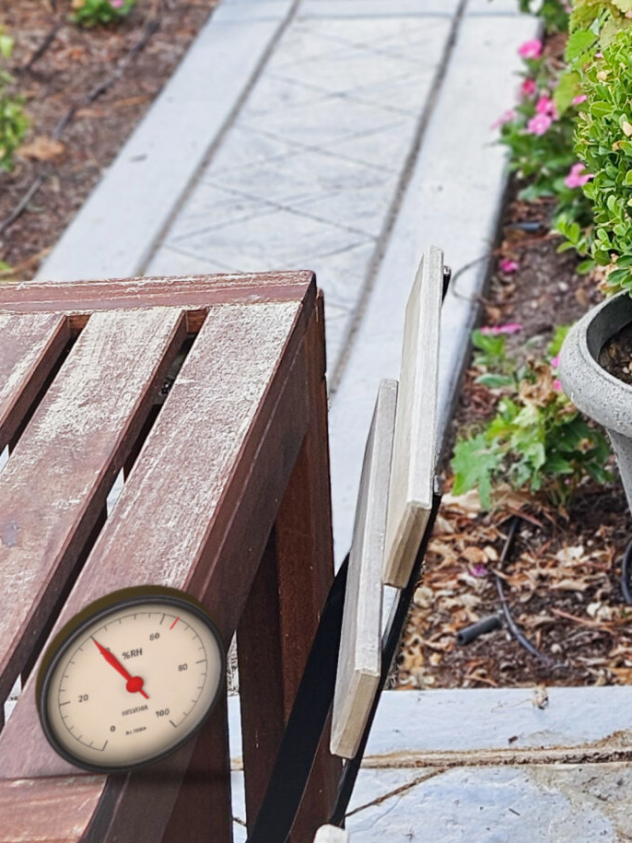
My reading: 40 %
